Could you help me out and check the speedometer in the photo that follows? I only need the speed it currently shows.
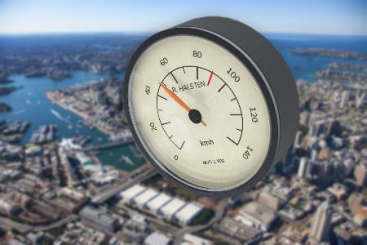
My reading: 50 km/h
